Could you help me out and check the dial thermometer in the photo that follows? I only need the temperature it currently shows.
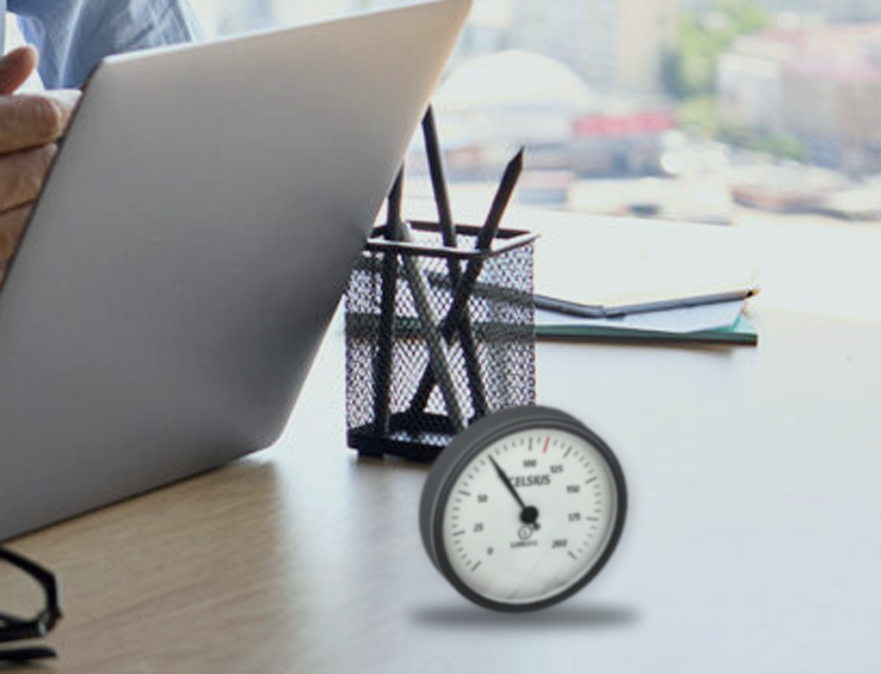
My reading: 75 °C
